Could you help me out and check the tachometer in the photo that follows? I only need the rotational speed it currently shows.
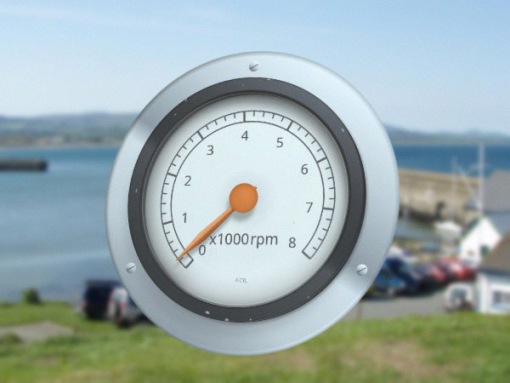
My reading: 200 rpm
